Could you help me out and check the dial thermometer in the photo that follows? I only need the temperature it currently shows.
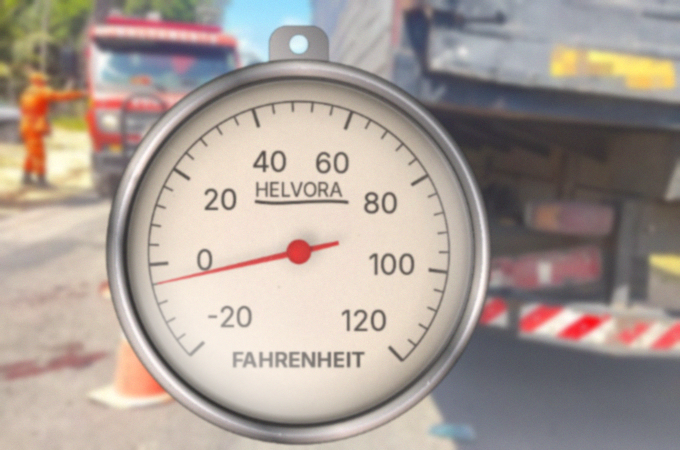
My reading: -4 °F
